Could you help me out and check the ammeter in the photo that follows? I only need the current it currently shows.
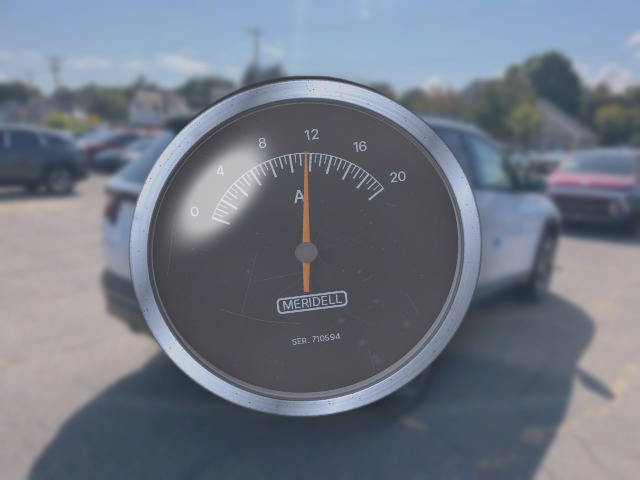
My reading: 11.5 A
